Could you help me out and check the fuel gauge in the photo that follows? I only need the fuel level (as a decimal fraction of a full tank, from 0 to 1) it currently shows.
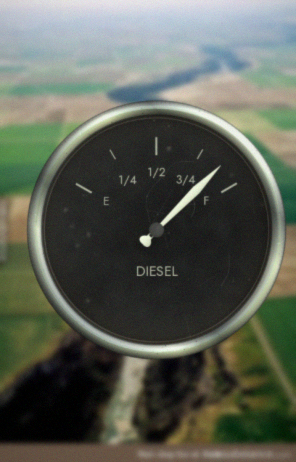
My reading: 0.875
